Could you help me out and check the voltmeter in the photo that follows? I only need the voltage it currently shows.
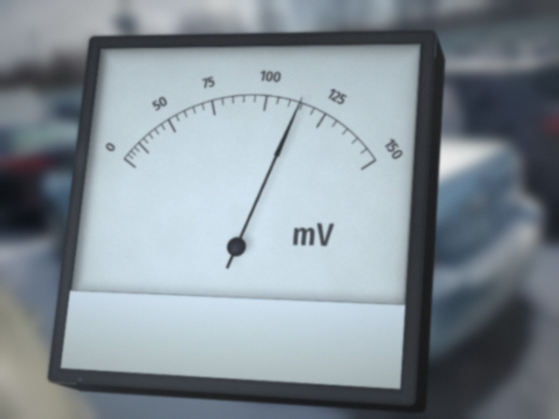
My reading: 115 mV
